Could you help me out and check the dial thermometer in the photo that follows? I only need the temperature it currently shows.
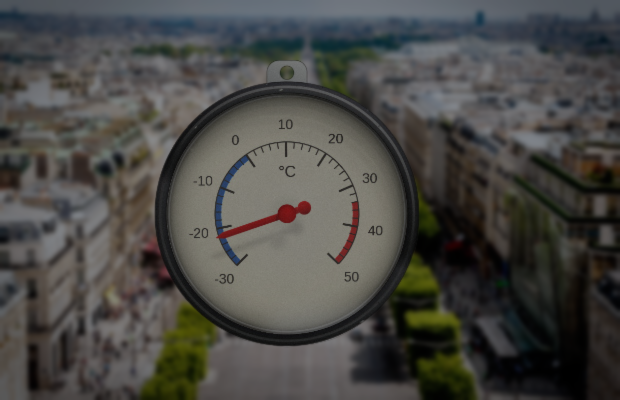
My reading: -22 °C
